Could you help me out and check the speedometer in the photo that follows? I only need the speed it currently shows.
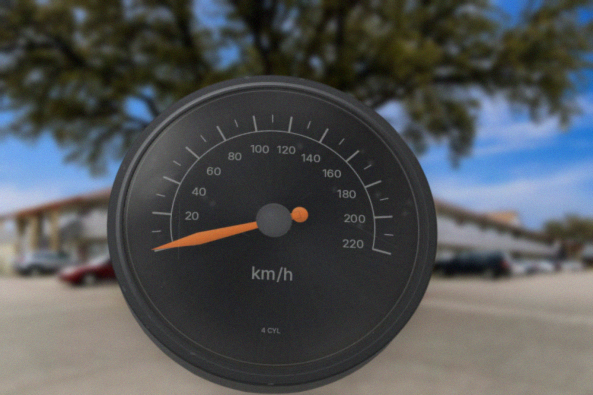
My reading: 0 km/h
